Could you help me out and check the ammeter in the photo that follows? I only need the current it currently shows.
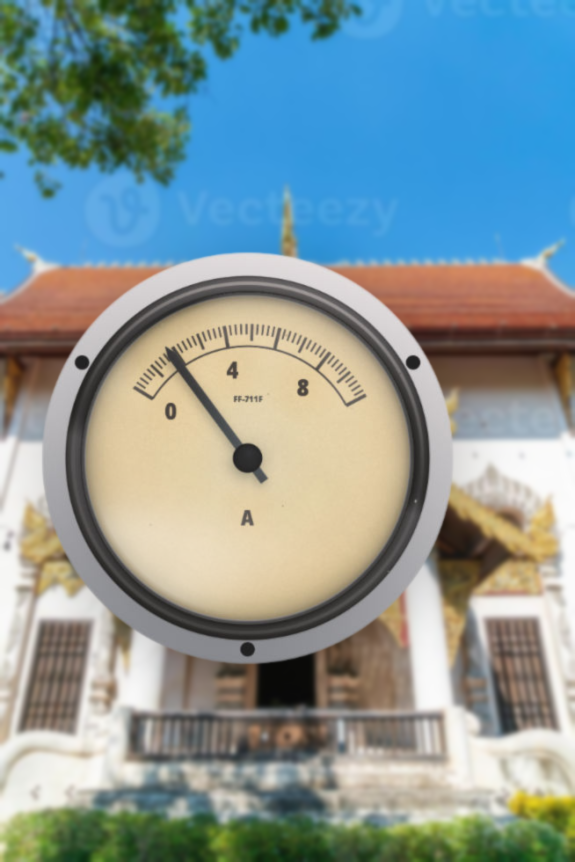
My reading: 1.8 A
